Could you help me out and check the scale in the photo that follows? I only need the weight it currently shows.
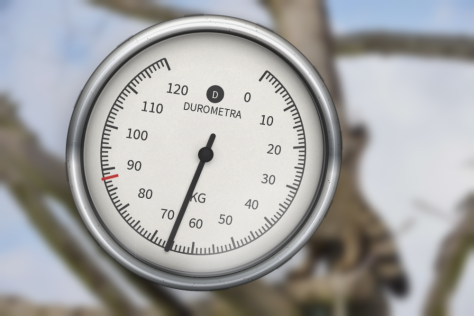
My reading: 66 kg
